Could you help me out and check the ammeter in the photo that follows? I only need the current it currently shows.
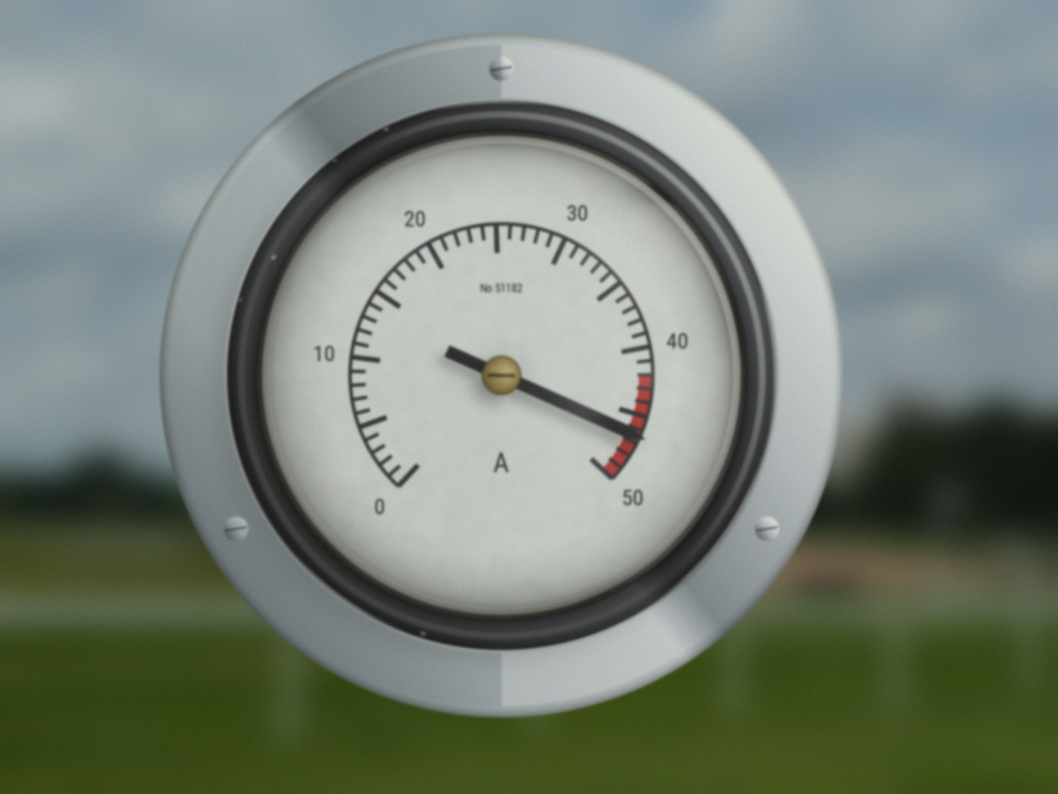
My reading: 46.5 A
